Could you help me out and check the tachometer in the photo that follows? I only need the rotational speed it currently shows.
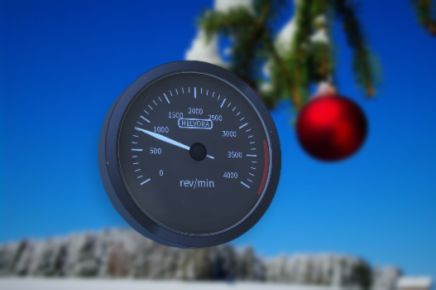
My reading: 800 rpm
